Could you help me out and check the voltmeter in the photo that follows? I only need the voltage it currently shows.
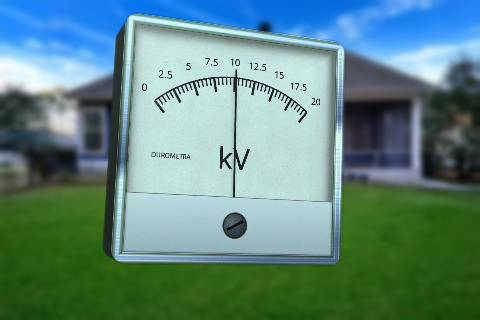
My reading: 10 kV
